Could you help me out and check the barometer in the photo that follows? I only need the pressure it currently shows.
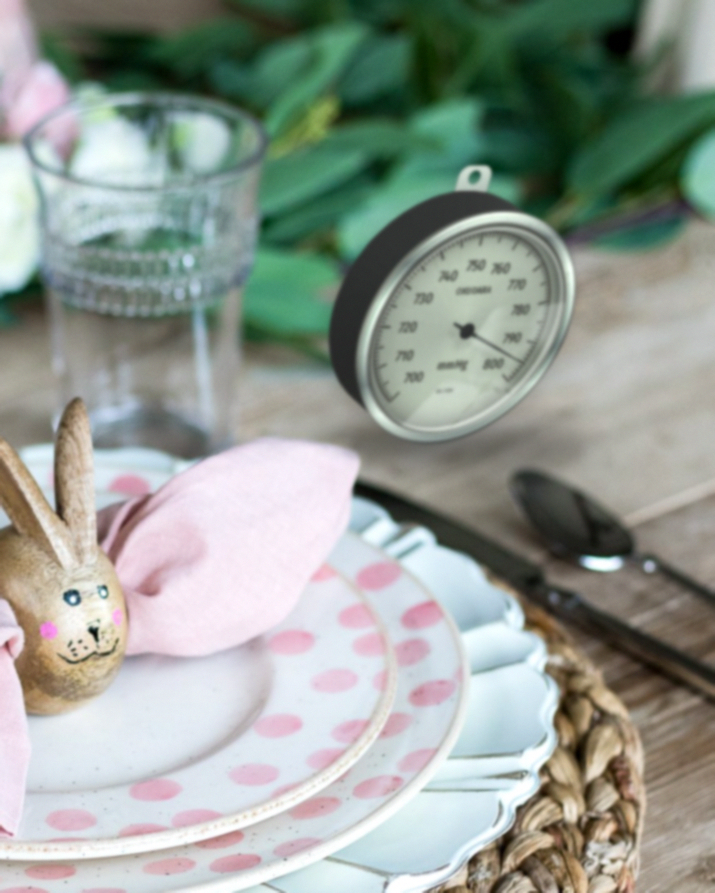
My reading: 795 mmHg
